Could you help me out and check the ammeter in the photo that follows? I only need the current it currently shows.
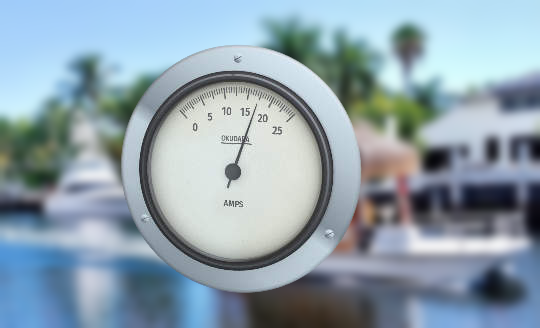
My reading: 17.5 A
